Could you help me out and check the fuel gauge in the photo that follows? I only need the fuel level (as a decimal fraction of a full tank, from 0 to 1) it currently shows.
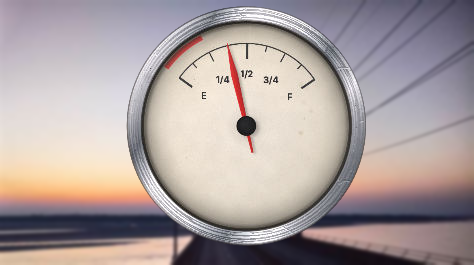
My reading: 0.375
